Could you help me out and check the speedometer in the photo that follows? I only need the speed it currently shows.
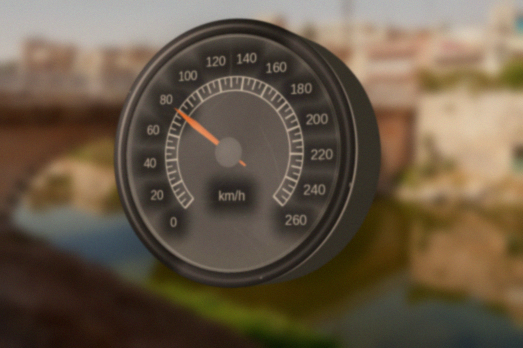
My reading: 80 km/h
